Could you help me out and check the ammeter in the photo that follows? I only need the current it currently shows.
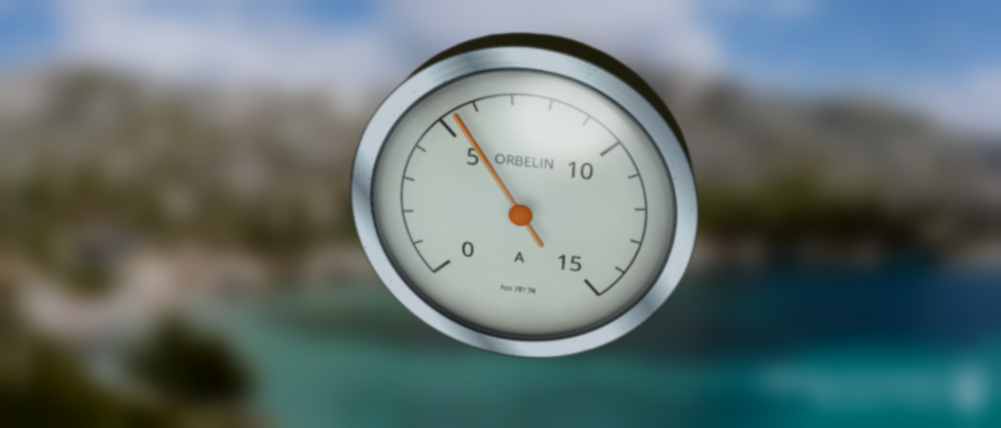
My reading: 5.5 A
